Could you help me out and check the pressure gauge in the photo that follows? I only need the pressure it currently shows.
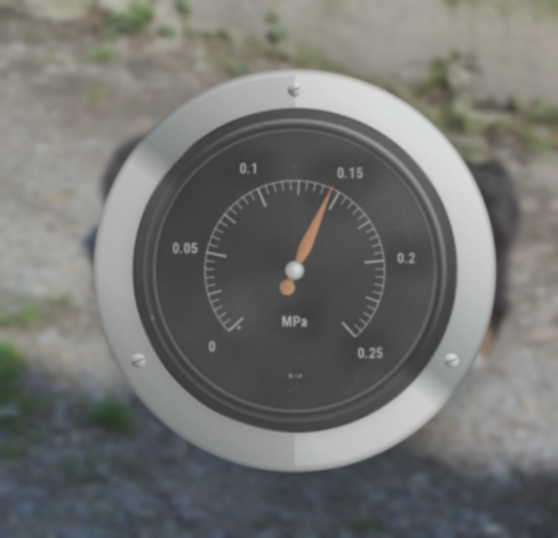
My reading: 0.145 MPa
